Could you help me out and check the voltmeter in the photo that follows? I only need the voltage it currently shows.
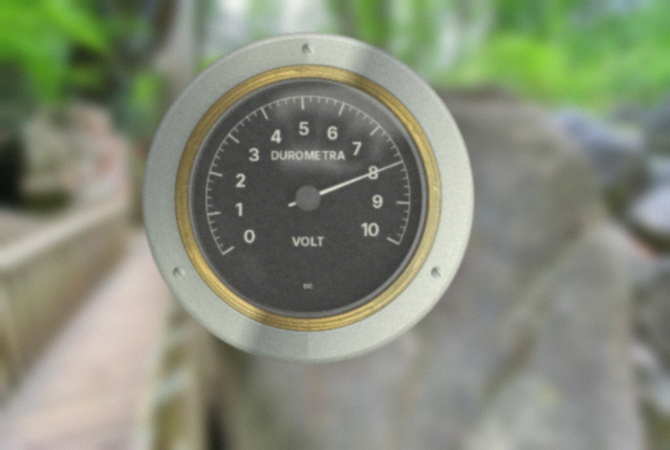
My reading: 8 V
